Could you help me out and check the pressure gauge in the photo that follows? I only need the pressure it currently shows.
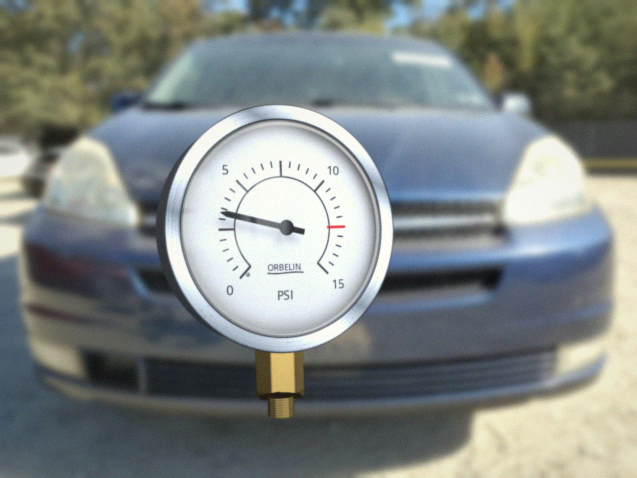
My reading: 3.25 psi
